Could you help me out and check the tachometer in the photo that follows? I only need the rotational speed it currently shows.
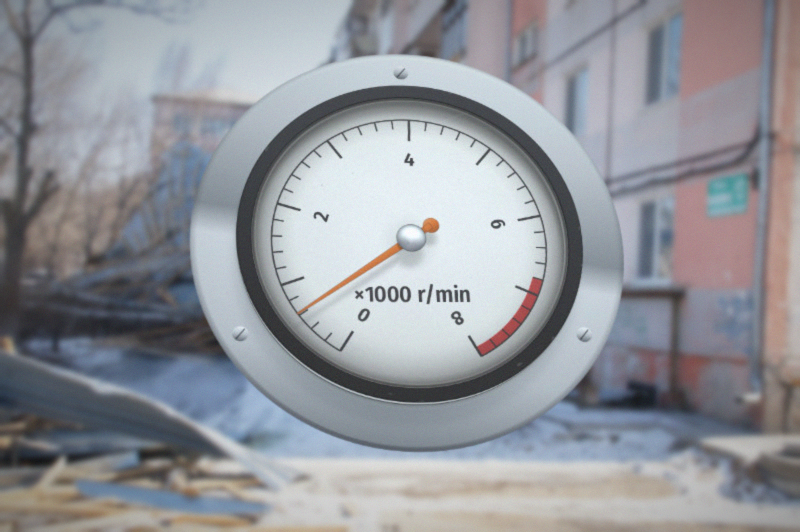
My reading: 600 rpm
